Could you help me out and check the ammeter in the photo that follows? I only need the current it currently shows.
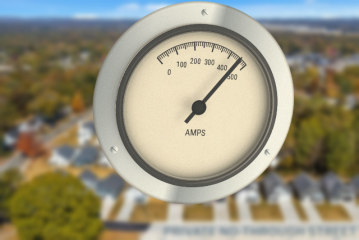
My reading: 450 A
